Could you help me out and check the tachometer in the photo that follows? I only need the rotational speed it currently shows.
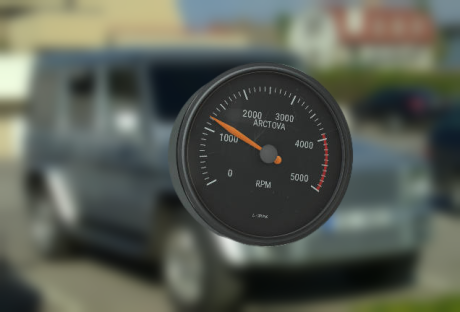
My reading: 1200 rpm
